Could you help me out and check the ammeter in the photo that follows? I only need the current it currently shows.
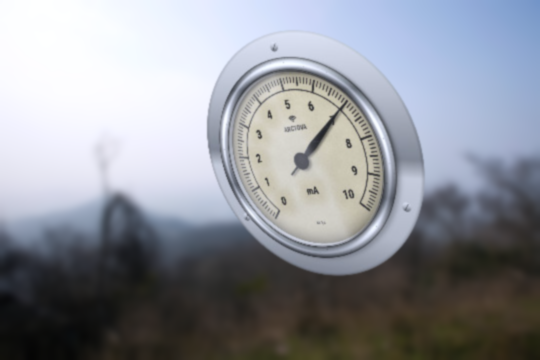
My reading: 7 mA
